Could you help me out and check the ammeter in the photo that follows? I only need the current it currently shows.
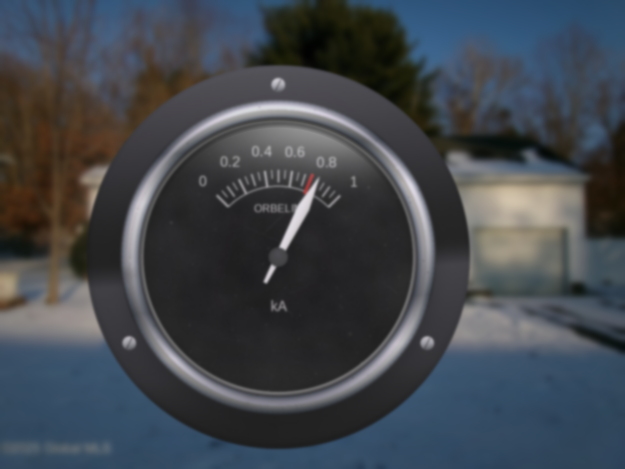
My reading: 0.8 kA
